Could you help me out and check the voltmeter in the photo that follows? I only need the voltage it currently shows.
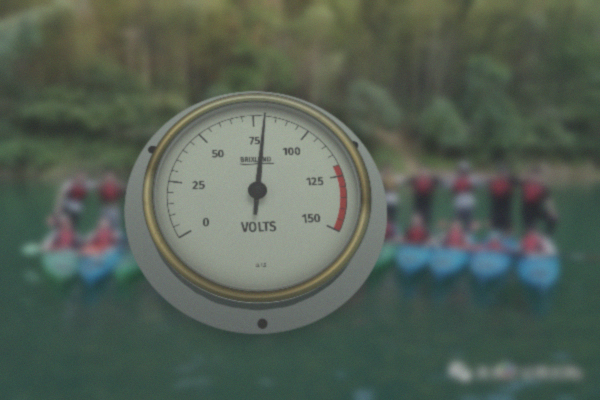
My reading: 80 V
